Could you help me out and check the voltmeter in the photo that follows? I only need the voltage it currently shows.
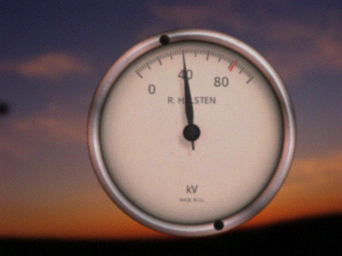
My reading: 40 kV
